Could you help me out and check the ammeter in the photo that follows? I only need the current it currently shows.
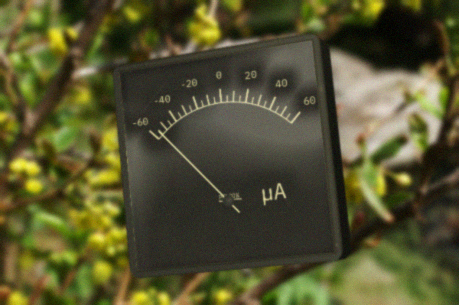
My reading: -55 µA
